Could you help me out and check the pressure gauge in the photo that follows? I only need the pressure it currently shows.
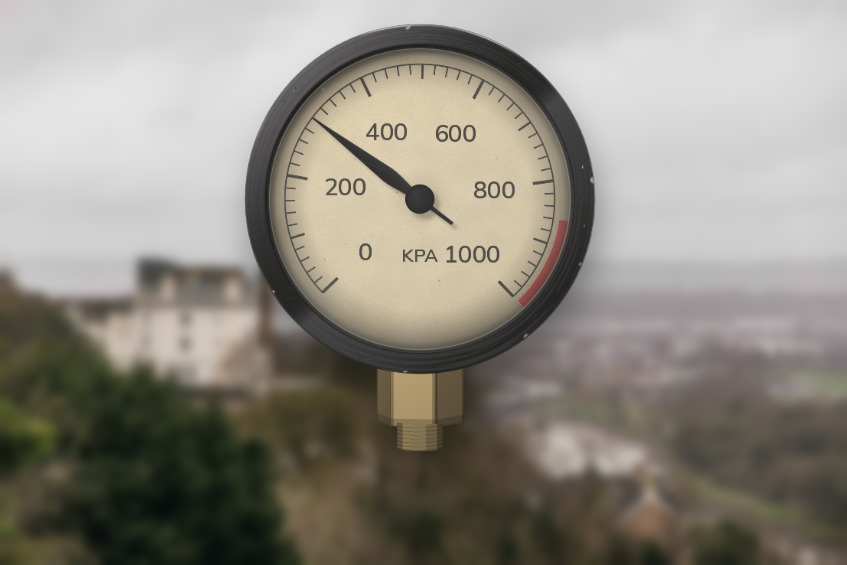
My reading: 300 kPa
